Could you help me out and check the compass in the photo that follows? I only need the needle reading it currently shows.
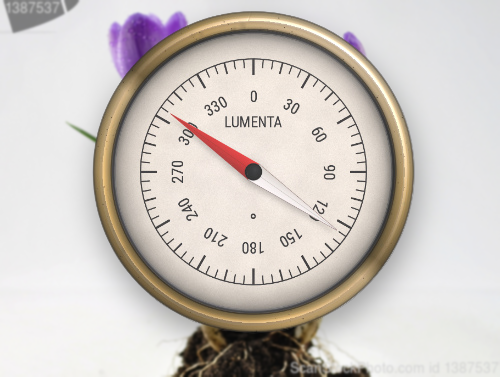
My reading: 305 °
